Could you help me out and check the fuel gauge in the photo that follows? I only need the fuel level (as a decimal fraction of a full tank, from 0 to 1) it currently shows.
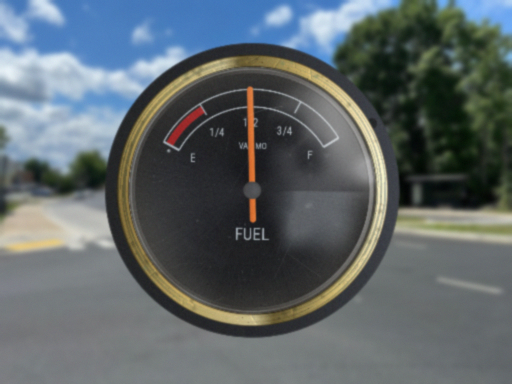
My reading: 0.5
